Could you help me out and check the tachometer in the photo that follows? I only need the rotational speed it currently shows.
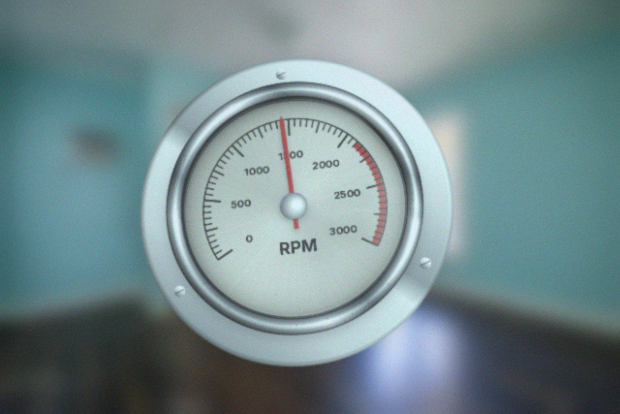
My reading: 1450 rpm
